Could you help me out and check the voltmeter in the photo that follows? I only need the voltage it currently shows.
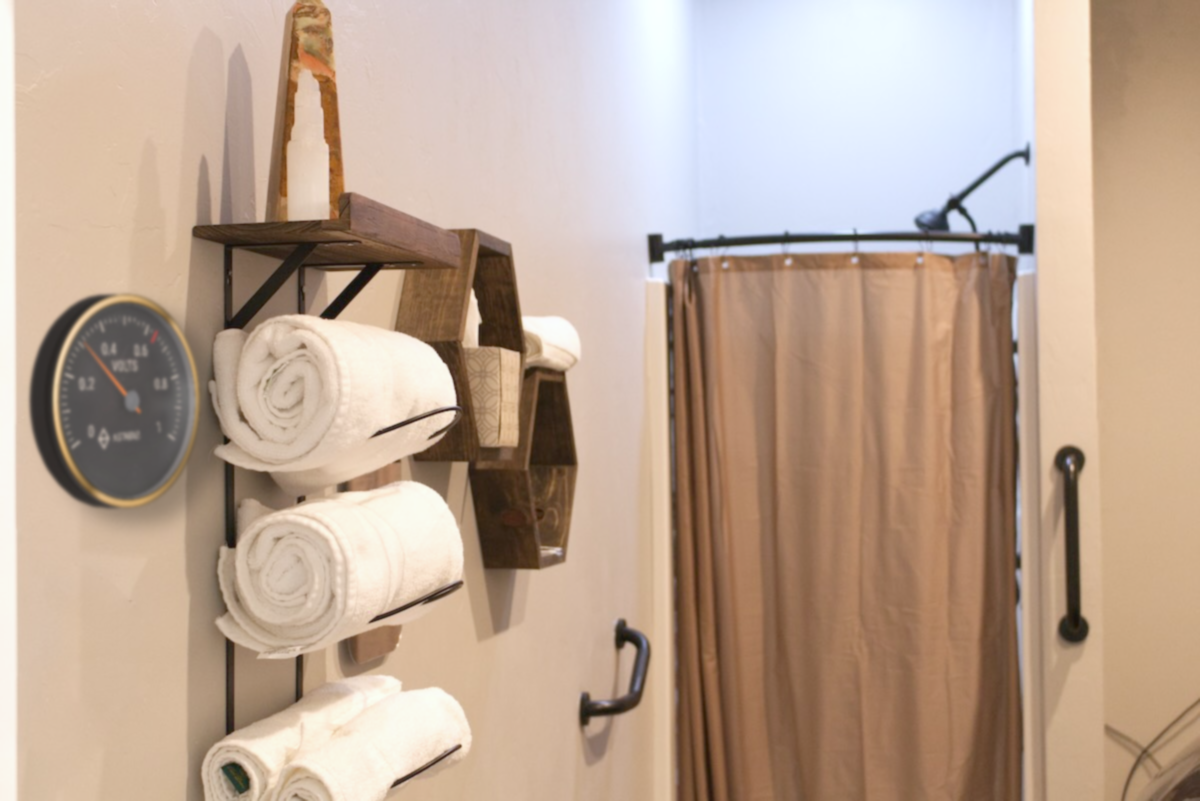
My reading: 0.3 V
